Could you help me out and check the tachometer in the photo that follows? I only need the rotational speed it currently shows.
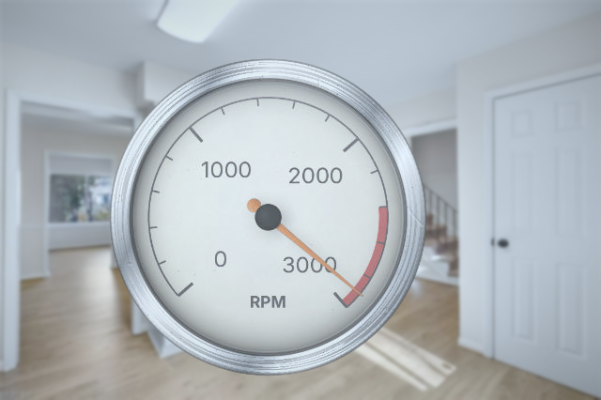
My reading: 2900 rpm
